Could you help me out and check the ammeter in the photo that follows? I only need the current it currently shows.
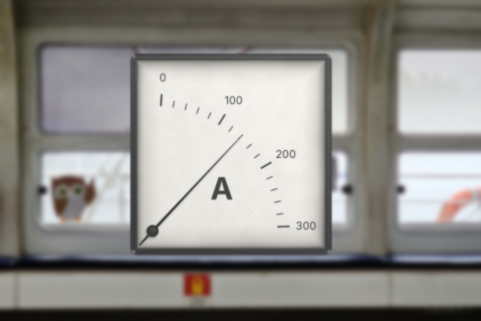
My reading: 140 A
